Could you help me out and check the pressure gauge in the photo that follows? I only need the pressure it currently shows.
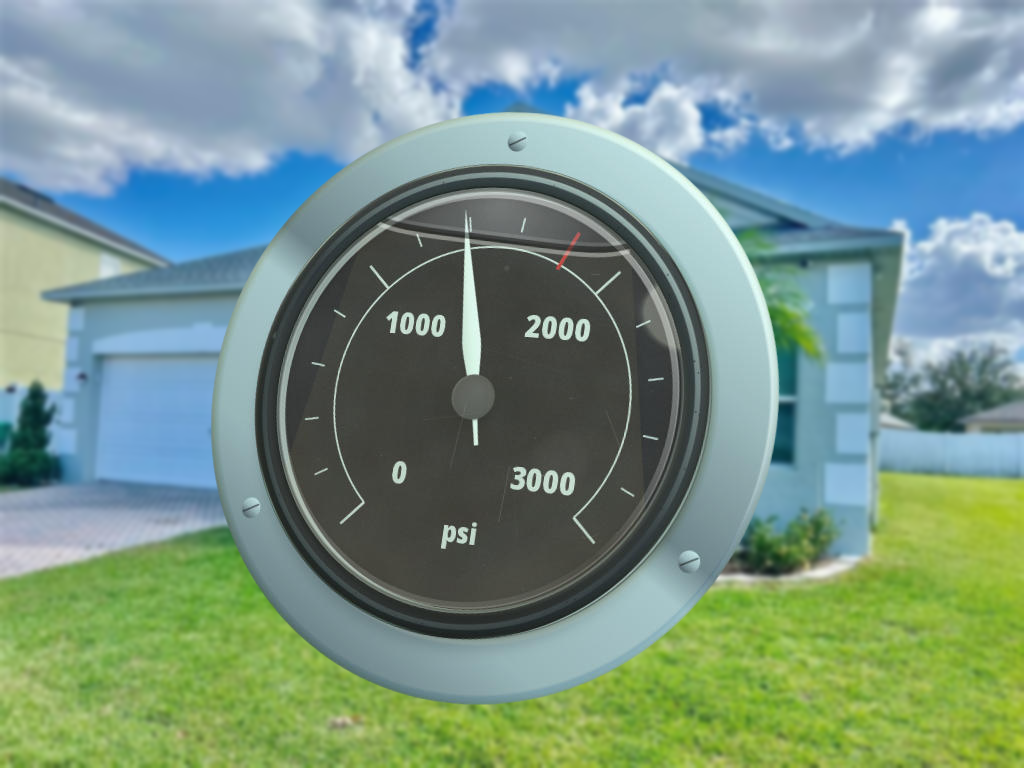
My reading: 1400 psi
